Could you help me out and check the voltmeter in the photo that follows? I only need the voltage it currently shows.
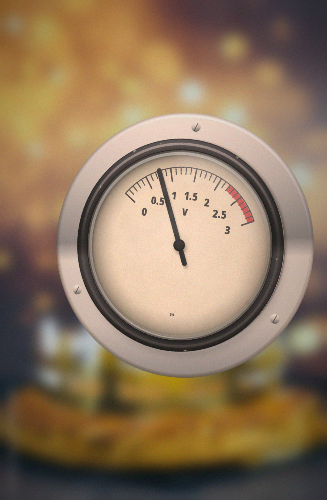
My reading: 0.8 V
